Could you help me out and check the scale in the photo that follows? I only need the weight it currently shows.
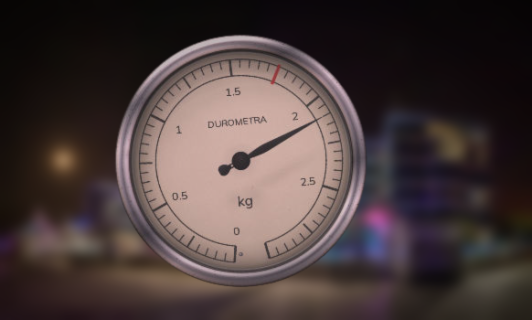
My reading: 2.1 kg
